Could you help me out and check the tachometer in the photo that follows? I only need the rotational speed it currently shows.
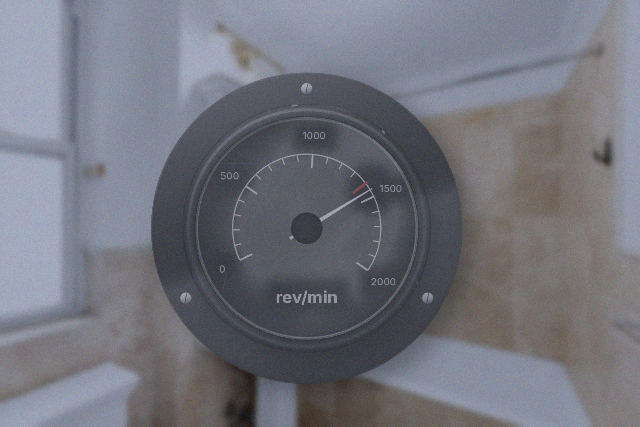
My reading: 1450 rpm
